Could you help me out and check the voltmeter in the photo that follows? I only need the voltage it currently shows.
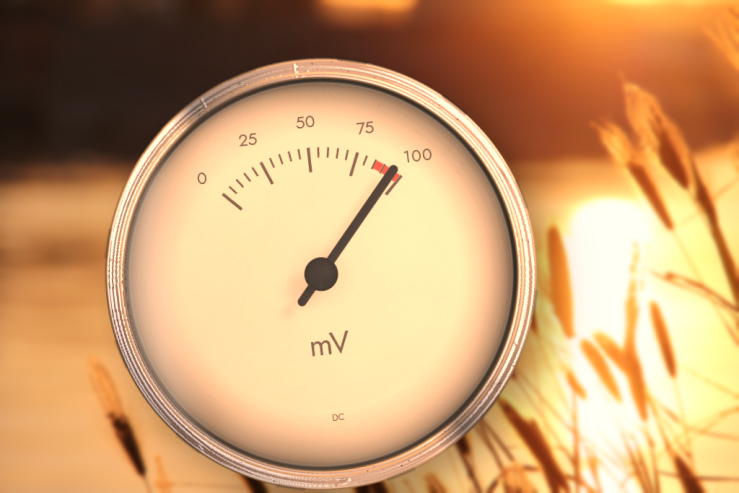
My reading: 95 mV
